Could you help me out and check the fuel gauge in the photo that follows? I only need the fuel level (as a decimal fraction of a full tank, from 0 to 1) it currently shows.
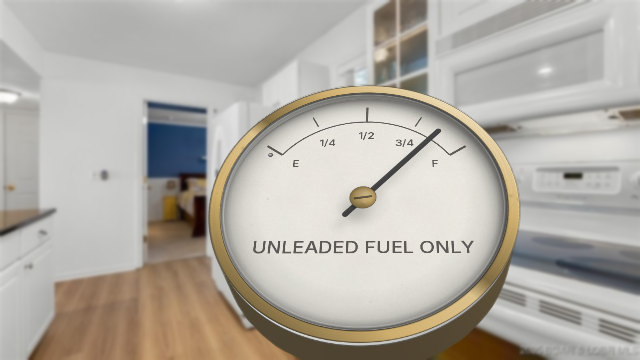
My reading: 0.875
